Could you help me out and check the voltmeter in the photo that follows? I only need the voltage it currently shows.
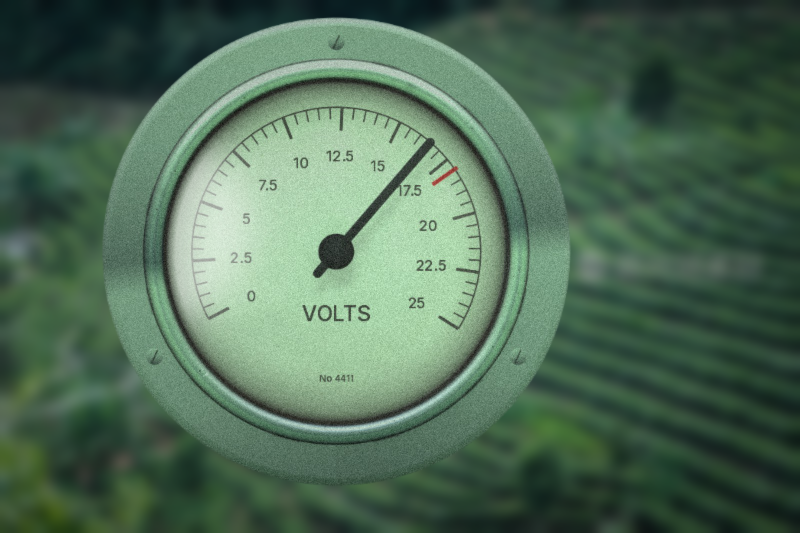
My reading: 16.5 V
